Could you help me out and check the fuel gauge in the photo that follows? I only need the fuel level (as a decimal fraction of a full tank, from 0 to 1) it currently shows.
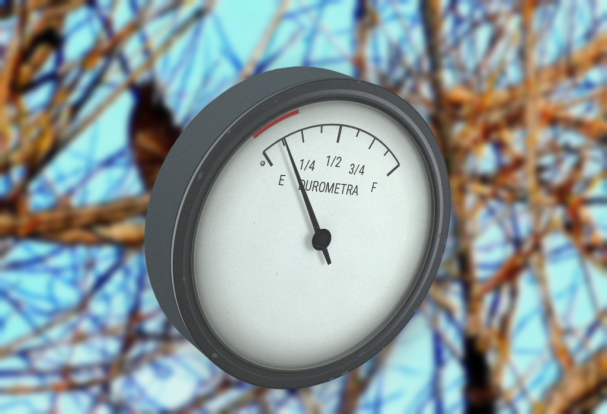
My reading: 0.125
